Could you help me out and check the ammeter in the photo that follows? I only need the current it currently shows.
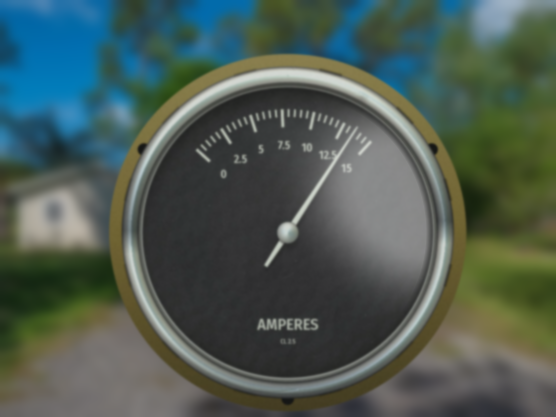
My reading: 13.5 A
